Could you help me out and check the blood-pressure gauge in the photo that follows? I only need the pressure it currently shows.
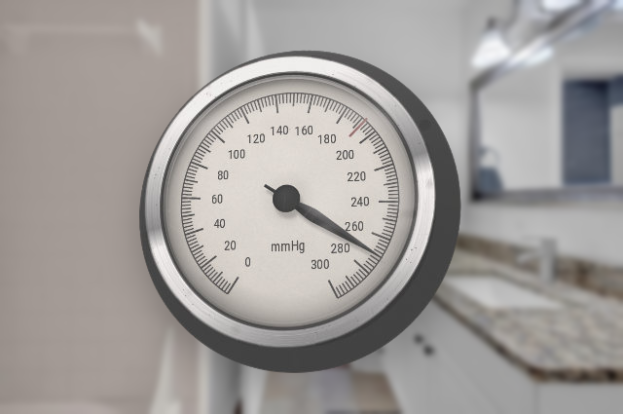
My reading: 270 mmHg
